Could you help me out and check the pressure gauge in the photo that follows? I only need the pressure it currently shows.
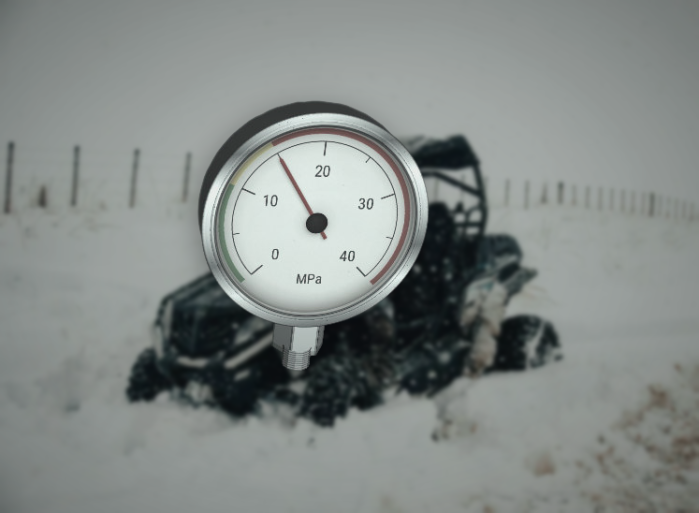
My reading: 15 MPa
